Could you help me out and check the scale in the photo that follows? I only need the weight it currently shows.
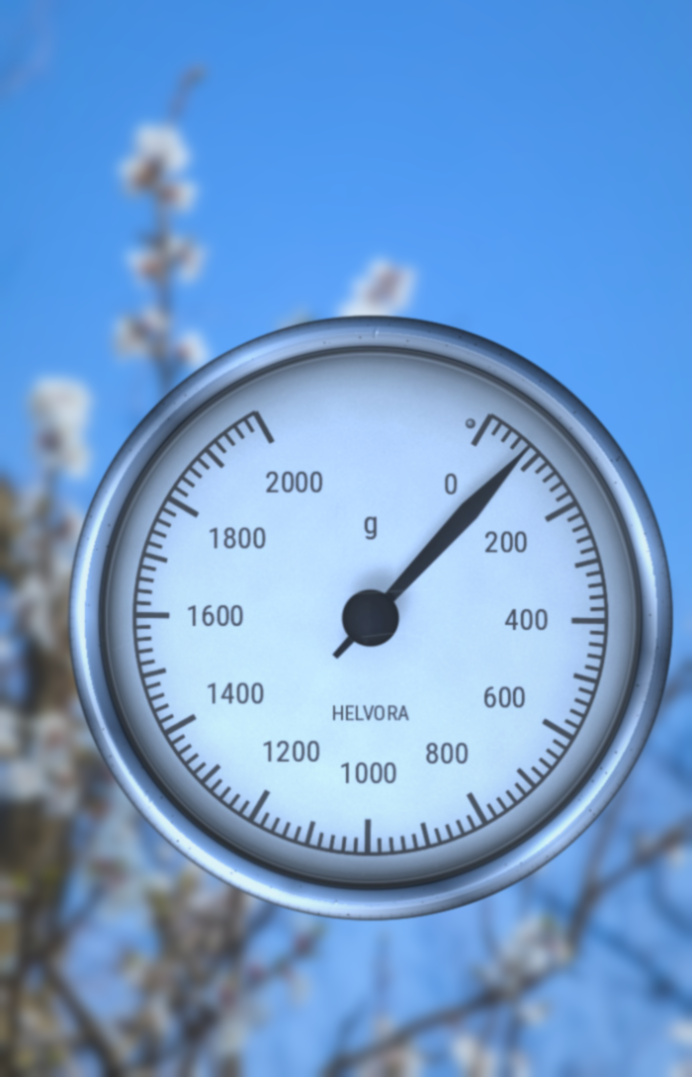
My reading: 80 g
